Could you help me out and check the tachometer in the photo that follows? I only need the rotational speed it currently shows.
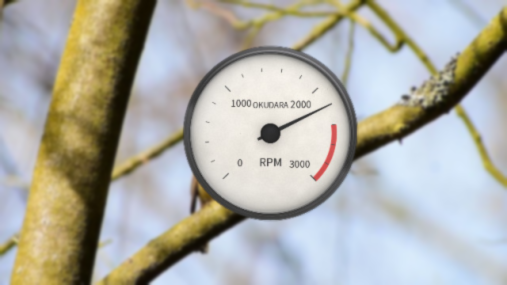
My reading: 2200 rpm
